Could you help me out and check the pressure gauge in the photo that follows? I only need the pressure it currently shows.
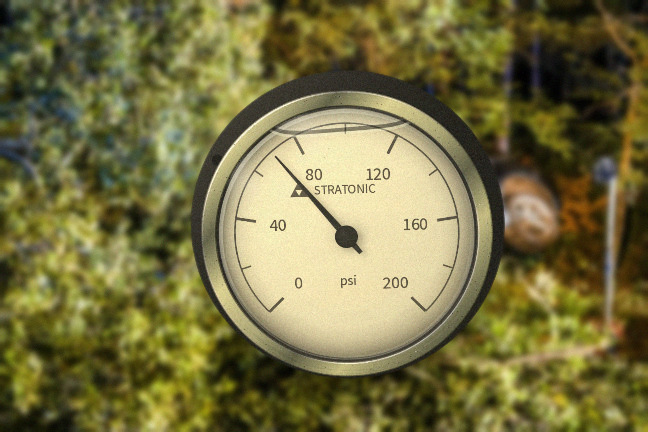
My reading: 70 psi
